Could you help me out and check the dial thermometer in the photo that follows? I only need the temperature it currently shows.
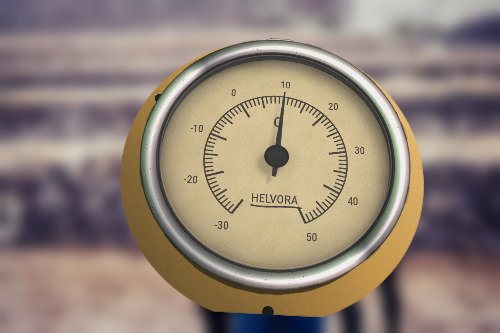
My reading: 10 °C
